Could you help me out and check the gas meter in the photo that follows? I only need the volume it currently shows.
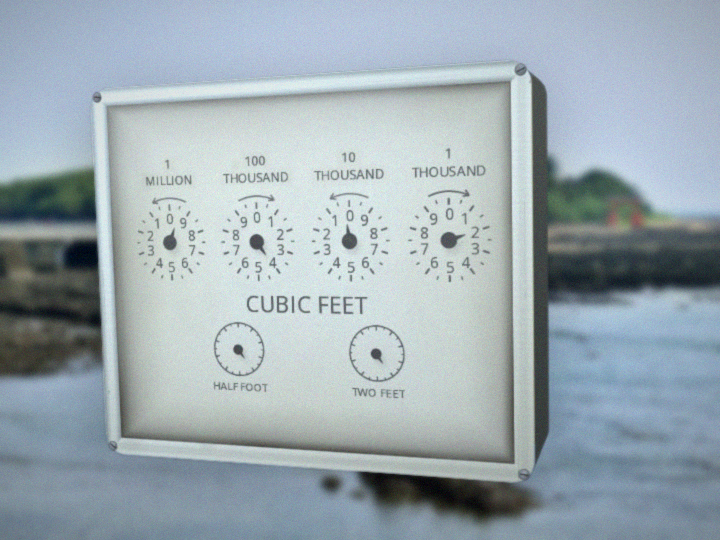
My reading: 940200 ft³
